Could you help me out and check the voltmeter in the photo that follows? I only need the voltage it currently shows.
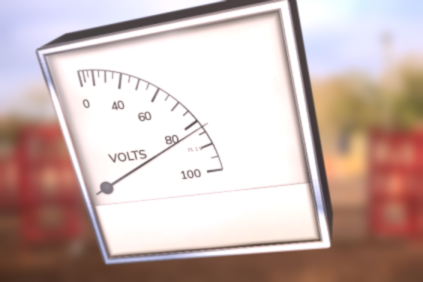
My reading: 82.5 V
